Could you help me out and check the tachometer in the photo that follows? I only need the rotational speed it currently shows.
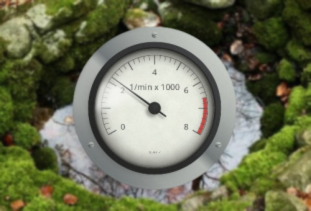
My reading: 2200 rpm
